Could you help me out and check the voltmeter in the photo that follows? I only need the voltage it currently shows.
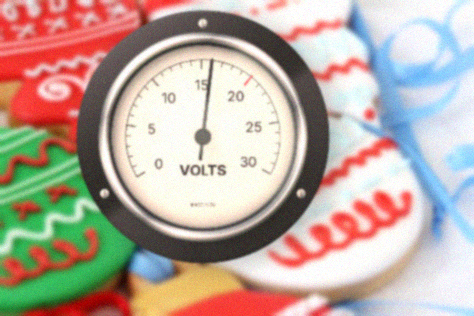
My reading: 16 V
